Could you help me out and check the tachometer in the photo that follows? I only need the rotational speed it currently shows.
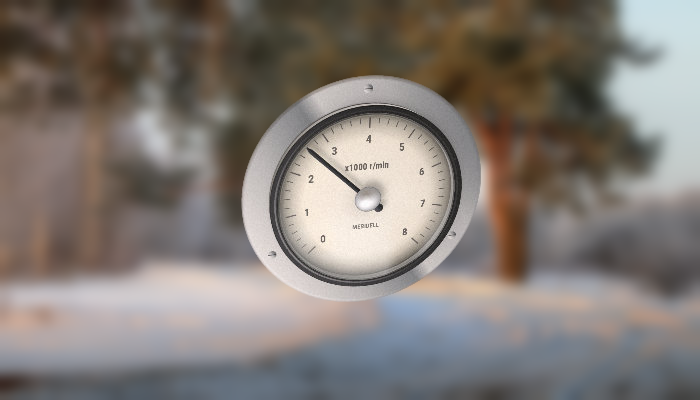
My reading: 2600 rpm
